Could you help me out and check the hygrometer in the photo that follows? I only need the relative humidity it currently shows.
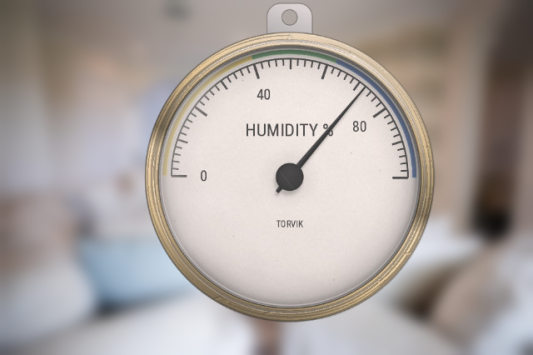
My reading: 72 %
